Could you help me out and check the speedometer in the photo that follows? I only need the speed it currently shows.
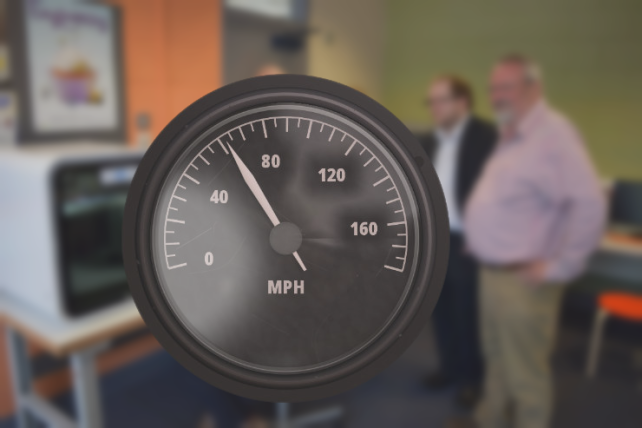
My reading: 62.5 mph
